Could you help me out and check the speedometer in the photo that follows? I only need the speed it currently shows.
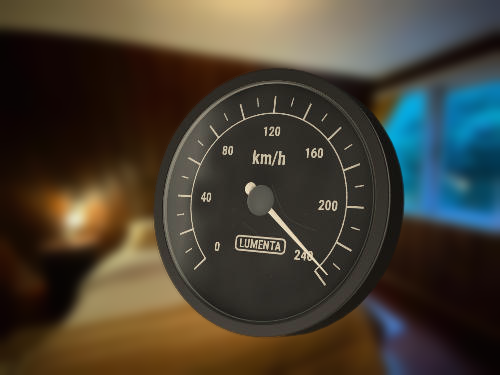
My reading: 235 km/h
